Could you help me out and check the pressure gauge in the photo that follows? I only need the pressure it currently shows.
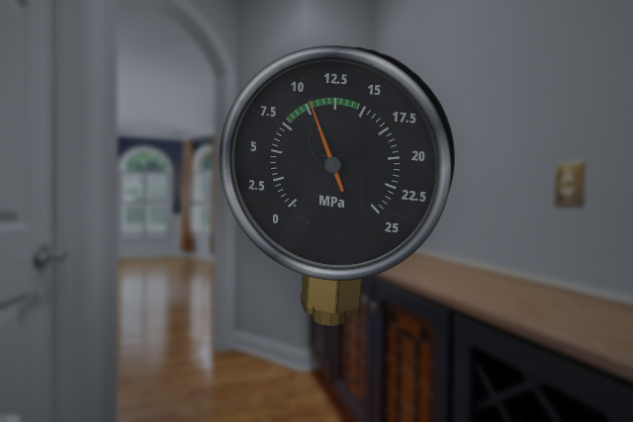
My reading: 10.5 MPa
